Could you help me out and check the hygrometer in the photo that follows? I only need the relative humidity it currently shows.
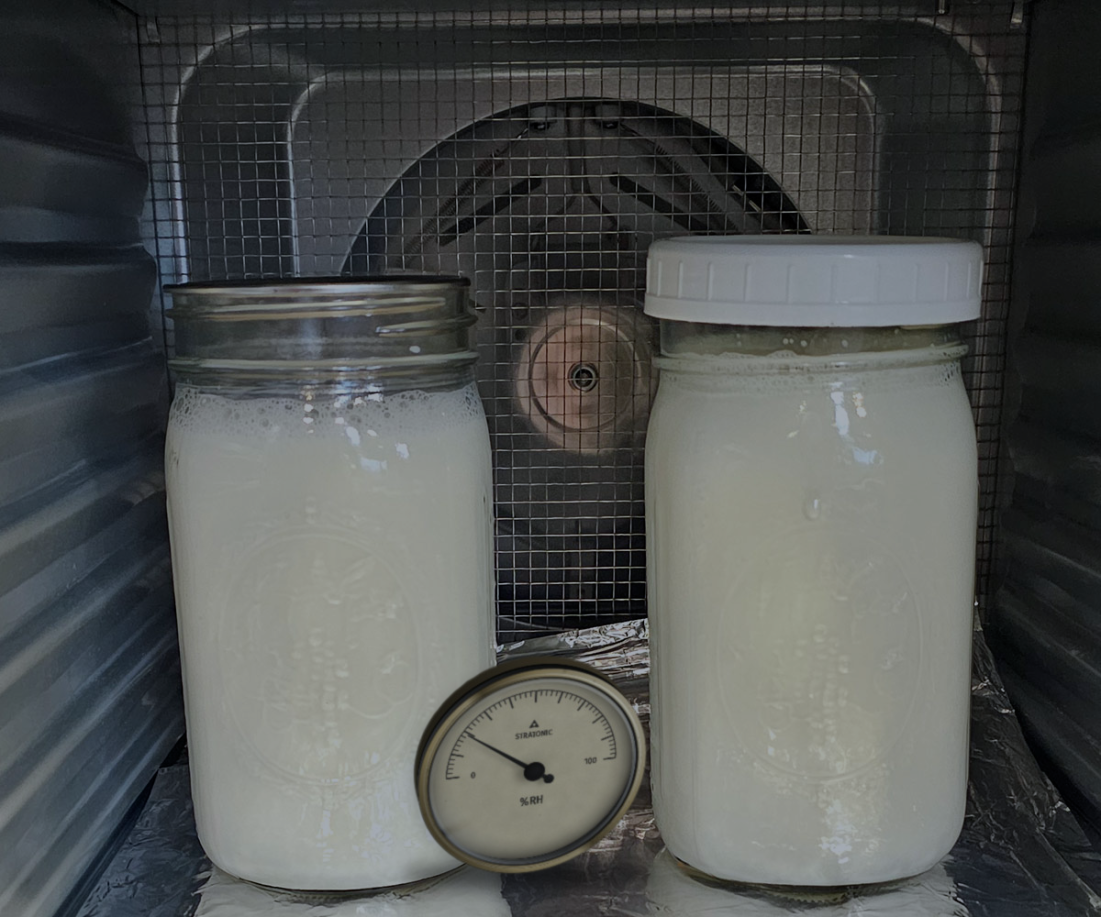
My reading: 20 %
